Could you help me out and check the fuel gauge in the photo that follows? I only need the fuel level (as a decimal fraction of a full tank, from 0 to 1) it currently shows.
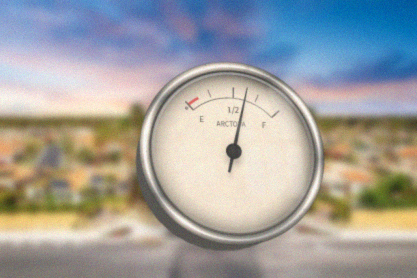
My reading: 0.625
